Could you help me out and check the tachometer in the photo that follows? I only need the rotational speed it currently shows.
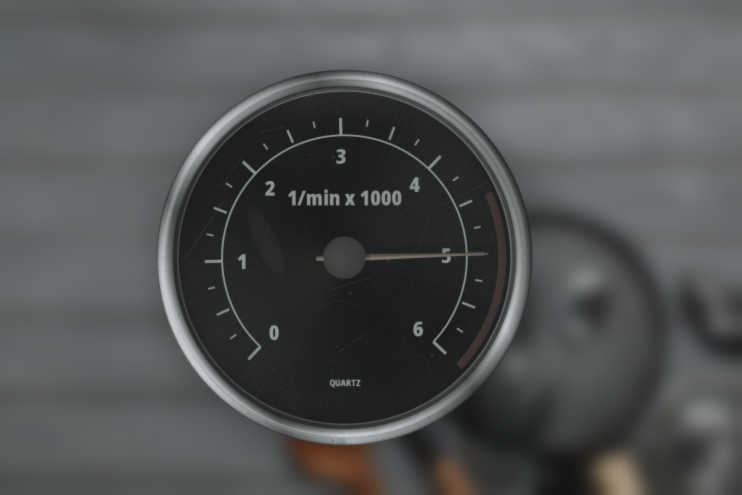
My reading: 5000 rpm
